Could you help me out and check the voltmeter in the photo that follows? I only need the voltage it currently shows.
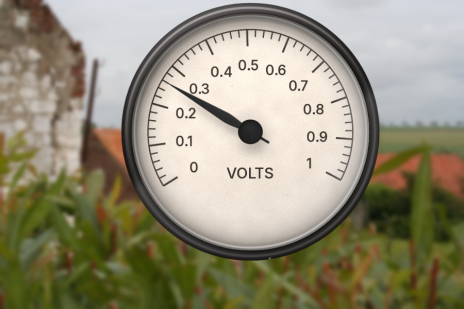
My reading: 0.26 V
